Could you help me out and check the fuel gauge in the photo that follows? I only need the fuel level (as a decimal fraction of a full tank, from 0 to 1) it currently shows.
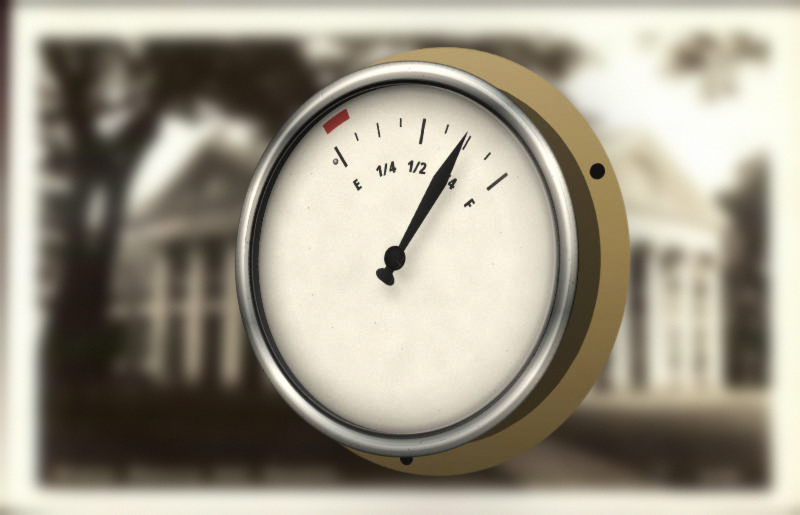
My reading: 0.75
